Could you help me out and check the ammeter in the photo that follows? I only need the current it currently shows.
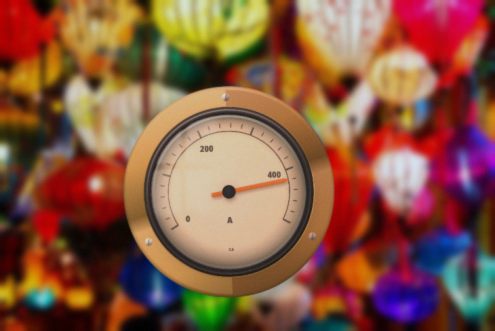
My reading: 420 A
